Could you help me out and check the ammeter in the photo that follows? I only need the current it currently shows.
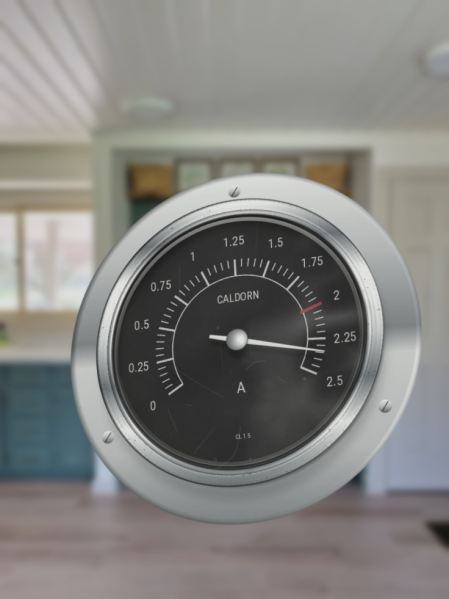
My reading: 2.35 A
